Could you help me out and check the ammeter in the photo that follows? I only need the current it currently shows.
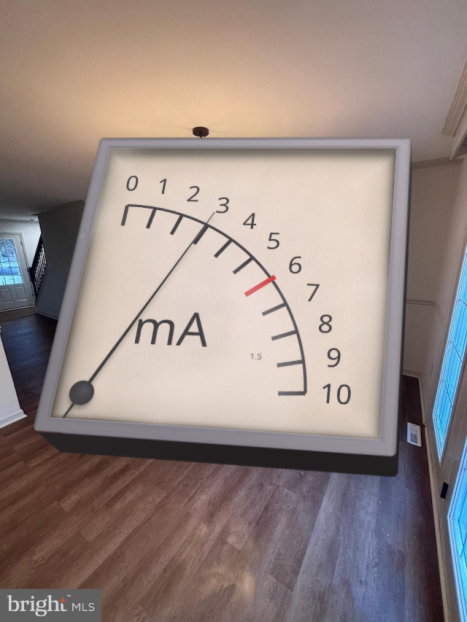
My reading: 3 mA
